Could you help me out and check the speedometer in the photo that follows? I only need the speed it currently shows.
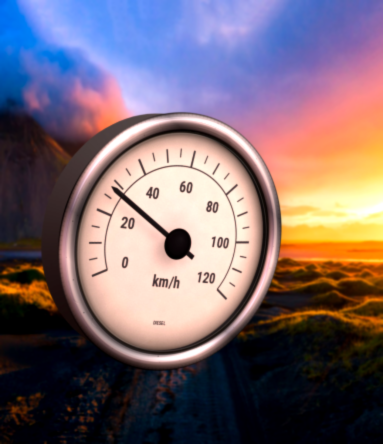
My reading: 27.5 km/h
